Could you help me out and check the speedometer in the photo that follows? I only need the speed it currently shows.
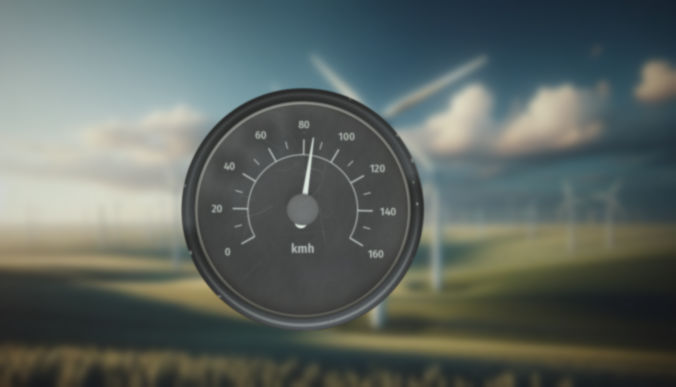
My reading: 85 km/h
